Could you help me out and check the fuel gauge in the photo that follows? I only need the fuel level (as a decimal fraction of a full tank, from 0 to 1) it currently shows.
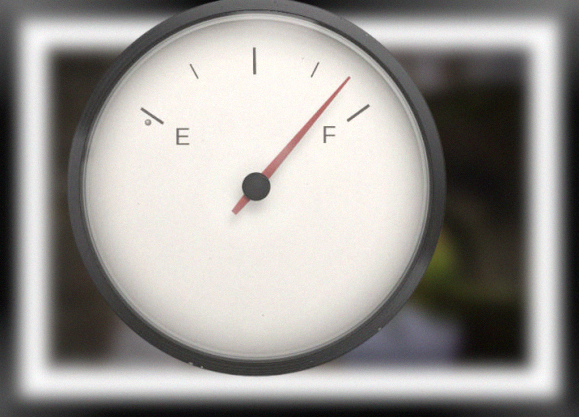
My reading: 0.875
